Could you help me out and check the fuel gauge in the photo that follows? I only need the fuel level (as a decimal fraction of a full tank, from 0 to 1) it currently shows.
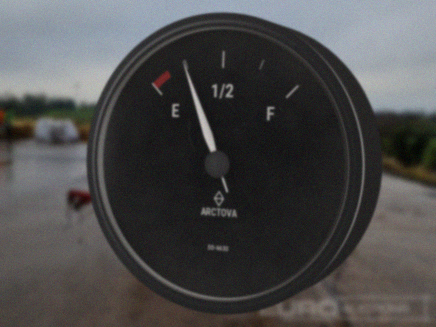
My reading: 0.25
